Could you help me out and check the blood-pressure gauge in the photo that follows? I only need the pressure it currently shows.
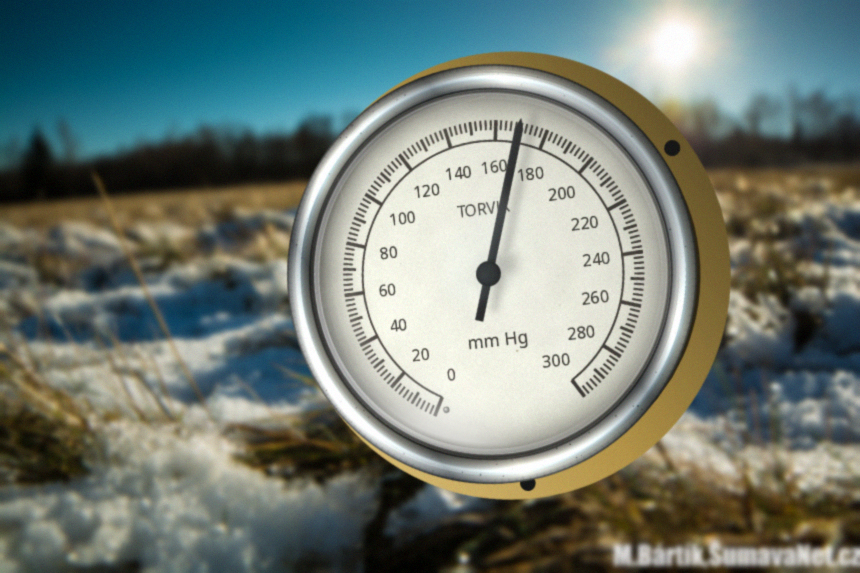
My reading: 170 mmHg
